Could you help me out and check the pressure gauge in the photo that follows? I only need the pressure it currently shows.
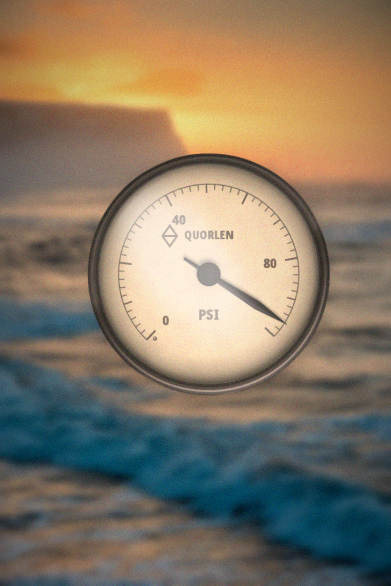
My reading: 96 psi
